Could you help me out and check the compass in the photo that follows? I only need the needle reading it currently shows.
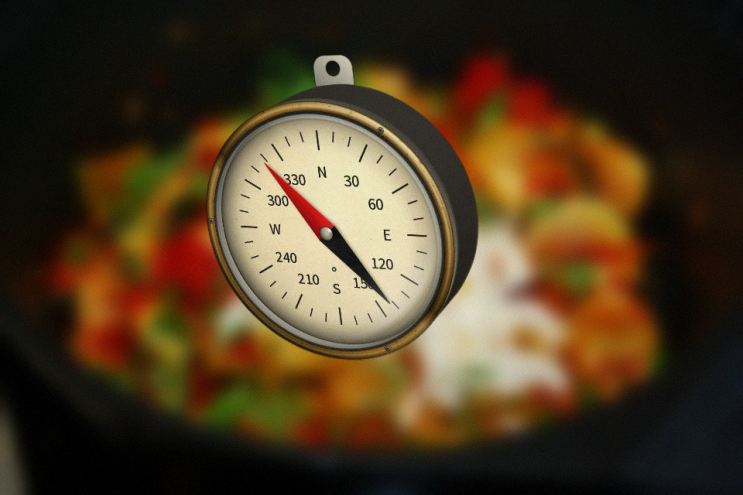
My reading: 320 °
